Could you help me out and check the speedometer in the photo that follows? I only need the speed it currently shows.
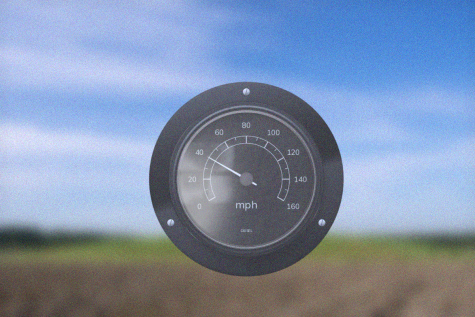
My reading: 40 mph
